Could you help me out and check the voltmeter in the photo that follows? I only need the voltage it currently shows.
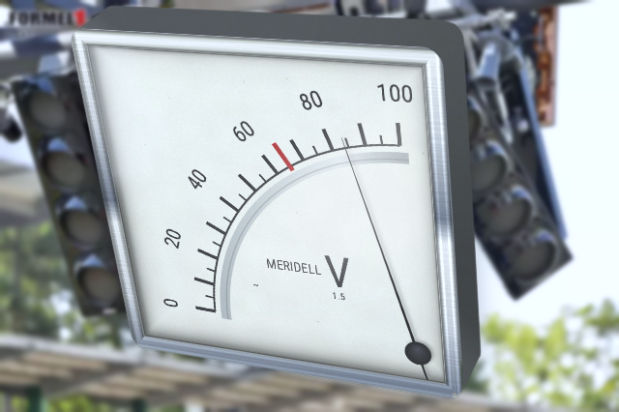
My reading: 85 V
